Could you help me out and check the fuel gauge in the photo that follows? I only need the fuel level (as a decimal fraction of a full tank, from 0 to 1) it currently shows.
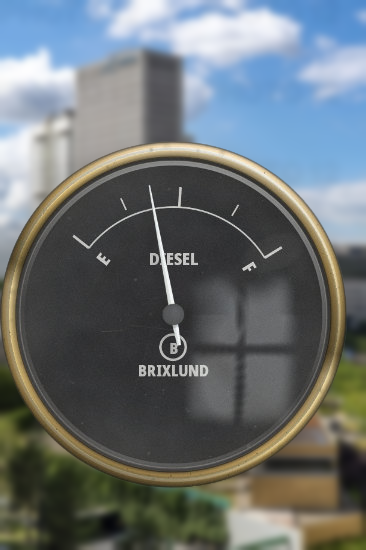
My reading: 0.375
